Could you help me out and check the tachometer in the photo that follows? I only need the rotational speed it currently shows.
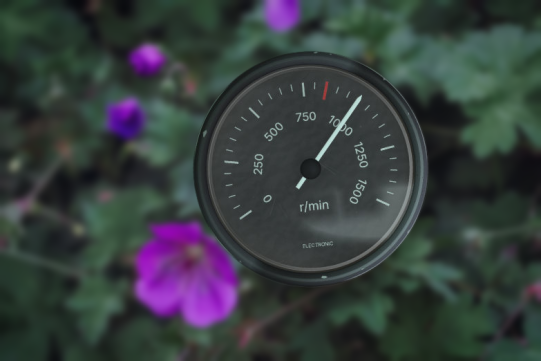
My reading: 1000 rpm
